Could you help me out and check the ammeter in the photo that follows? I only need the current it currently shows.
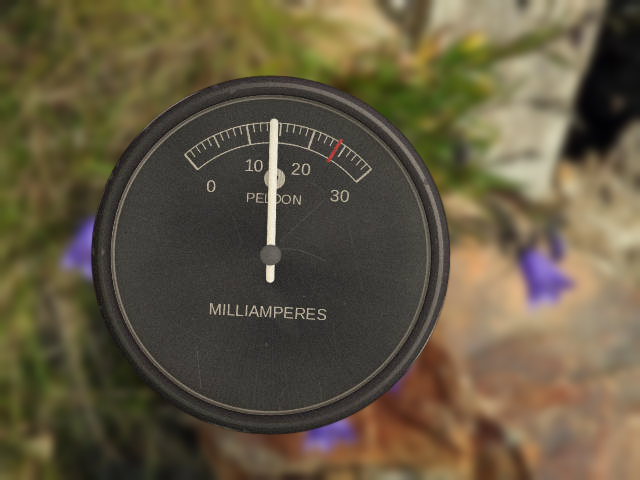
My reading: 14 mA
